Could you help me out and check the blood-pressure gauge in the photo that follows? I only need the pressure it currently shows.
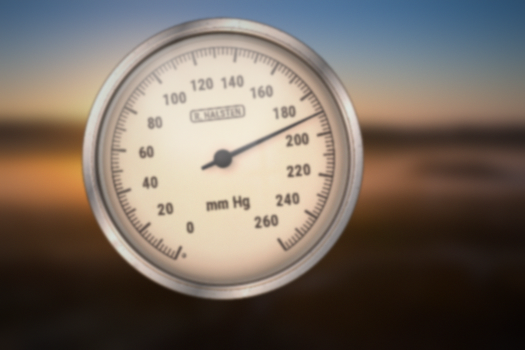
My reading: 190 mmHg
